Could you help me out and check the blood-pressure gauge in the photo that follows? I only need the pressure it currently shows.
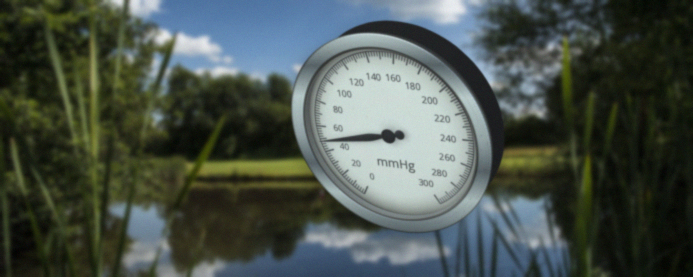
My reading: 50 mmHg
